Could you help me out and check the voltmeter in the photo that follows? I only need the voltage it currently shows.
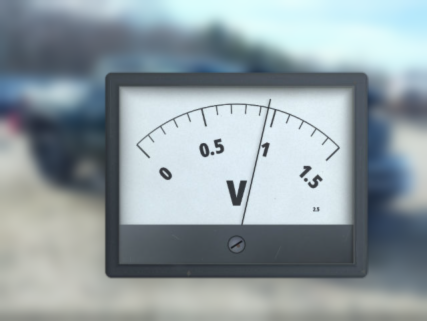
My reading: 0.95 V
